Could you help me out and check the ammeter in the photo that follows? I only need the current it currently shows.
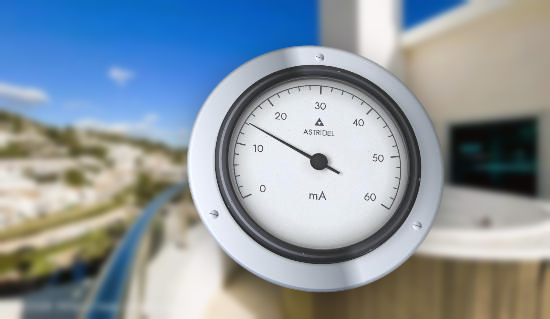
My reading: 14 mA
